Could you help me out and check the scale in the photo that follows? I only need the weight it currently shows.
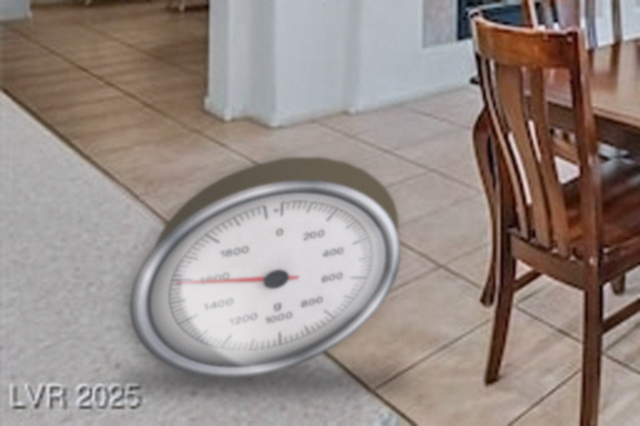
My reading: 1600 g
